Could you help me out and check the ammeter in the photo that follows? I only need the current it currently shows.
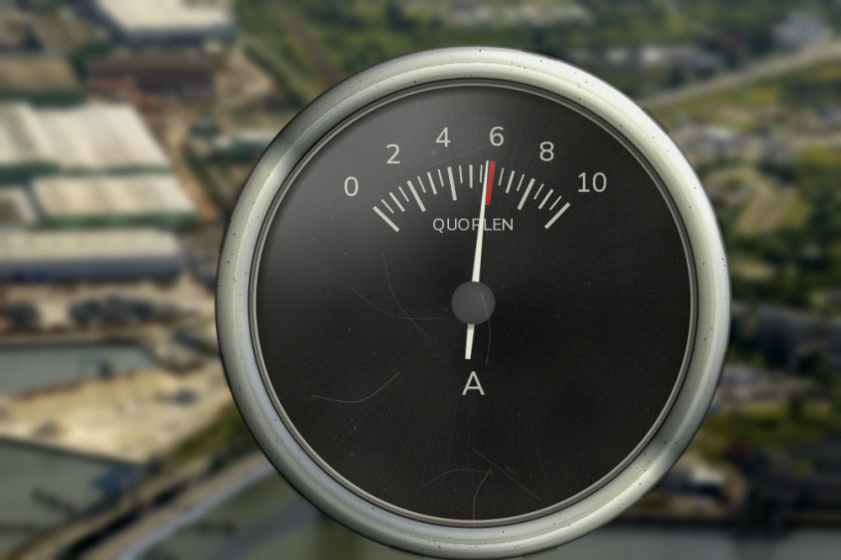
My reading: 5.75 A
